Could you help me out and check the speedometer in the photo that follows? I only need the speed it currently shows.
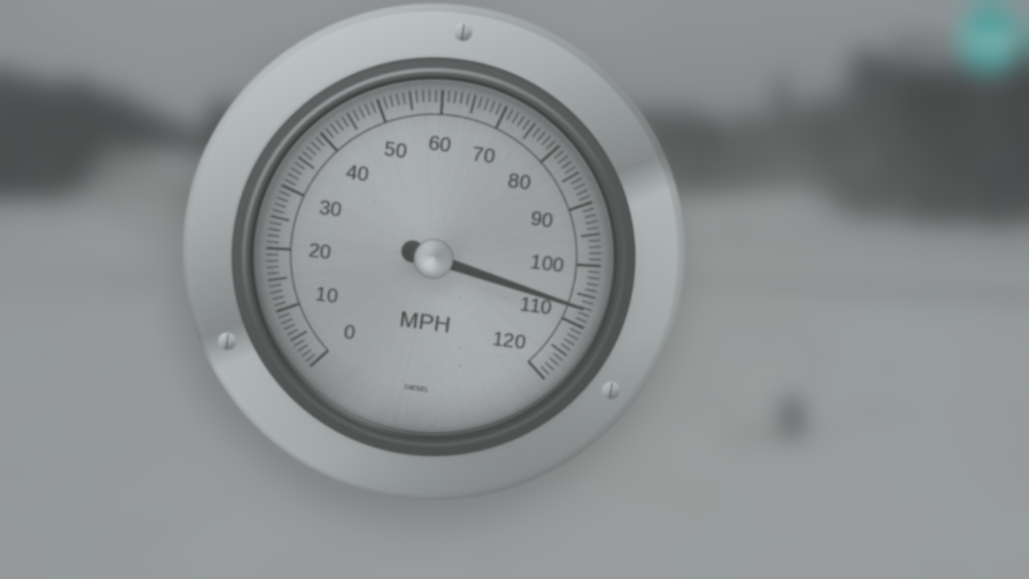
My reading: 107 mph
